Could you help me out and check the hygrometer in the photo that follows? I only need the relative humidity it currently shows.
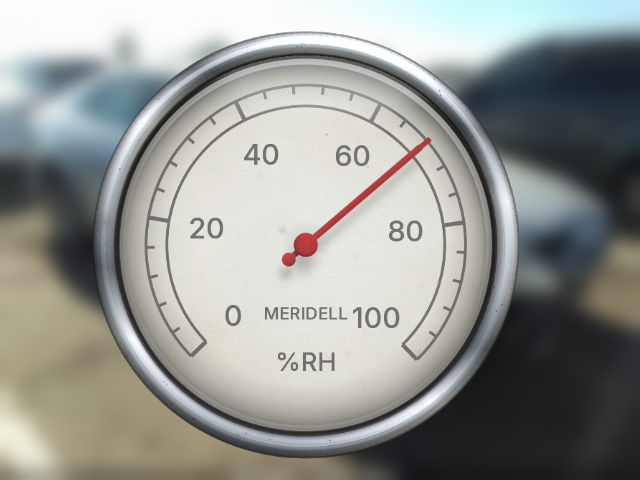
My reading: 68 %
